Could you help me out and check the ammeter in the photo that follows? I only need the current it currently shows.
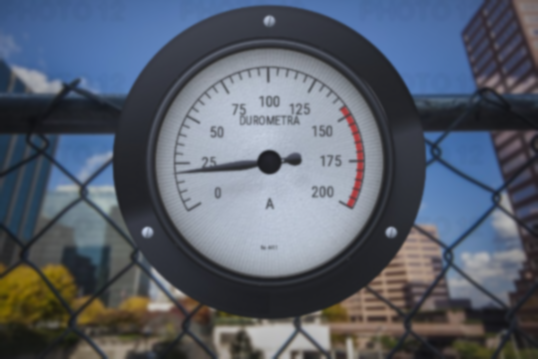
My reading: 20 A
